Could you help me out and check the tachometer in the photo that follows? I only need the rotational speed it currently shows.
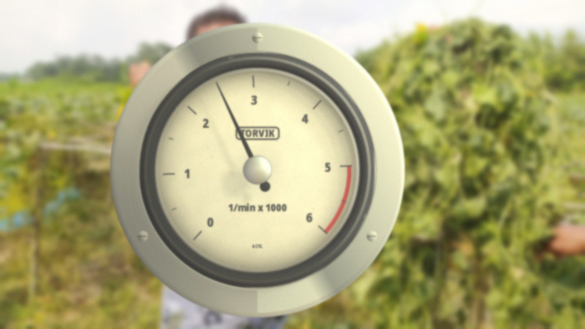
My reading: 2500 rpm
